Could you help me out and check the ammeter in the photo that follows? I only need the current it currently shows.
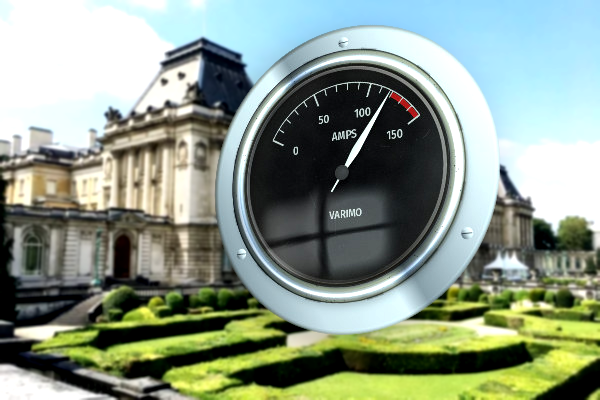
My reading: 120 A
